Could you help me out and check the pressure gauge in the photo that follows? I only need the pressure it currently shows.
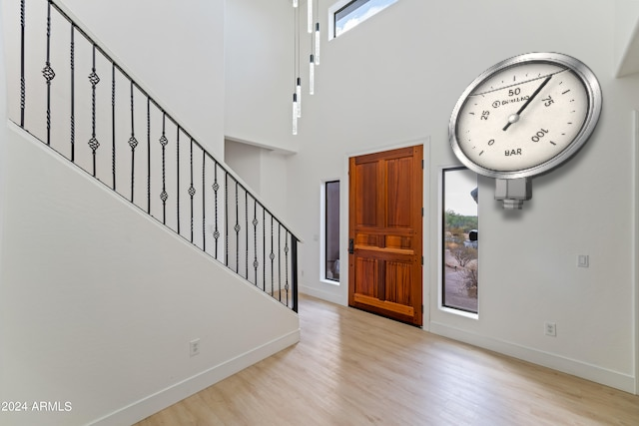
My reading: 65 bar
